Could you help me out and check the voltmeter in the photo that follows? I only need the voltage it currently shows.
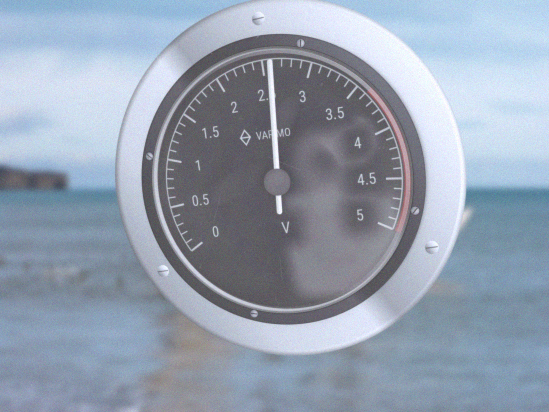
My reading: 2.6 V
